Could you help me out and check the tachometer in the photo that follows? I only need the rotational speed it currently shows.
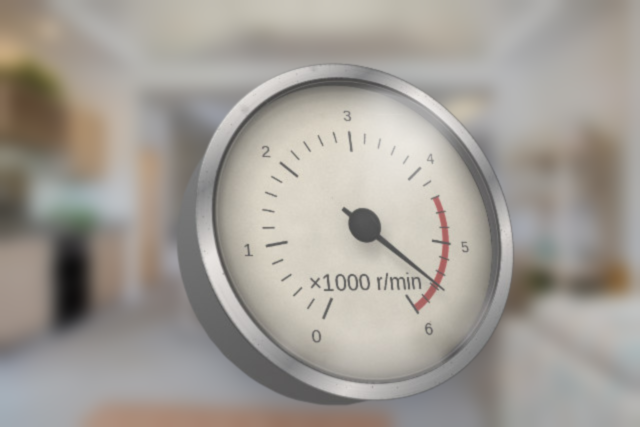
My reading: 5600 rpm
